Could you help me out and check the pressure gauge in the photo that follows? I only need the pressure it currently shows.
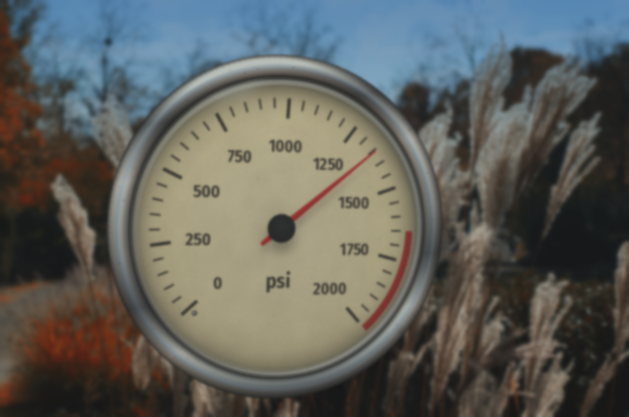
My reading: 1350 psi
